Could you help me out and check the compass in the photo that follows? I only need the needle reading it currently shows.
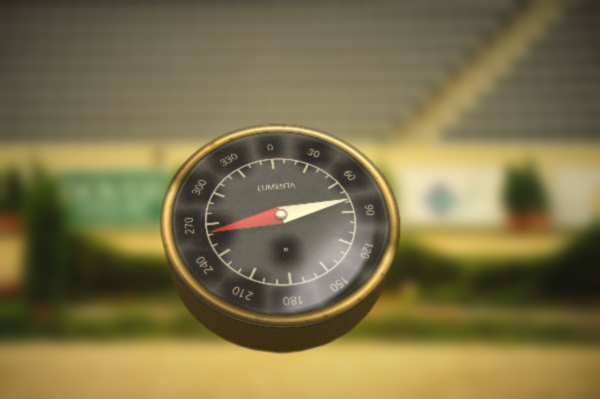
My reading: 260 °
